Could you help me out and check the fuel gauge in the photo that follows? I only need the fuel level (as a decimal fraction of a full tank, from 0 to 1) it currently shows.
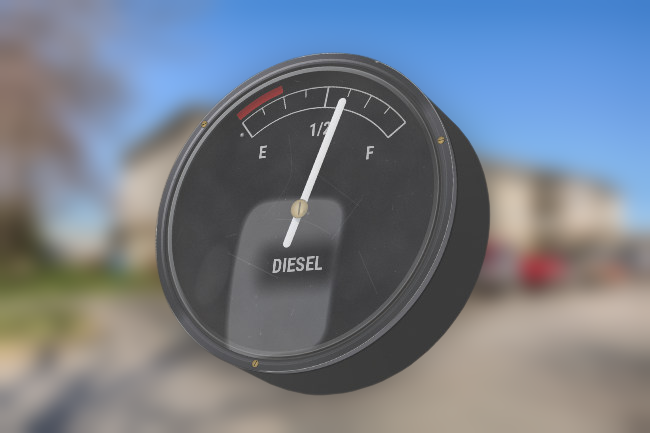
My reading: 0.625
